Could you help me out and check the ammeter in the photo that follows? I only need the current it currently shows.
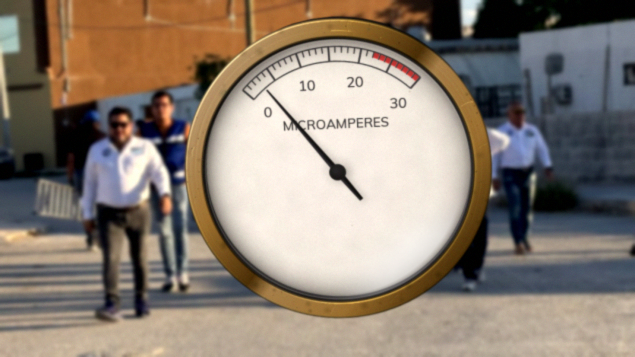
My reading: 3 µA
